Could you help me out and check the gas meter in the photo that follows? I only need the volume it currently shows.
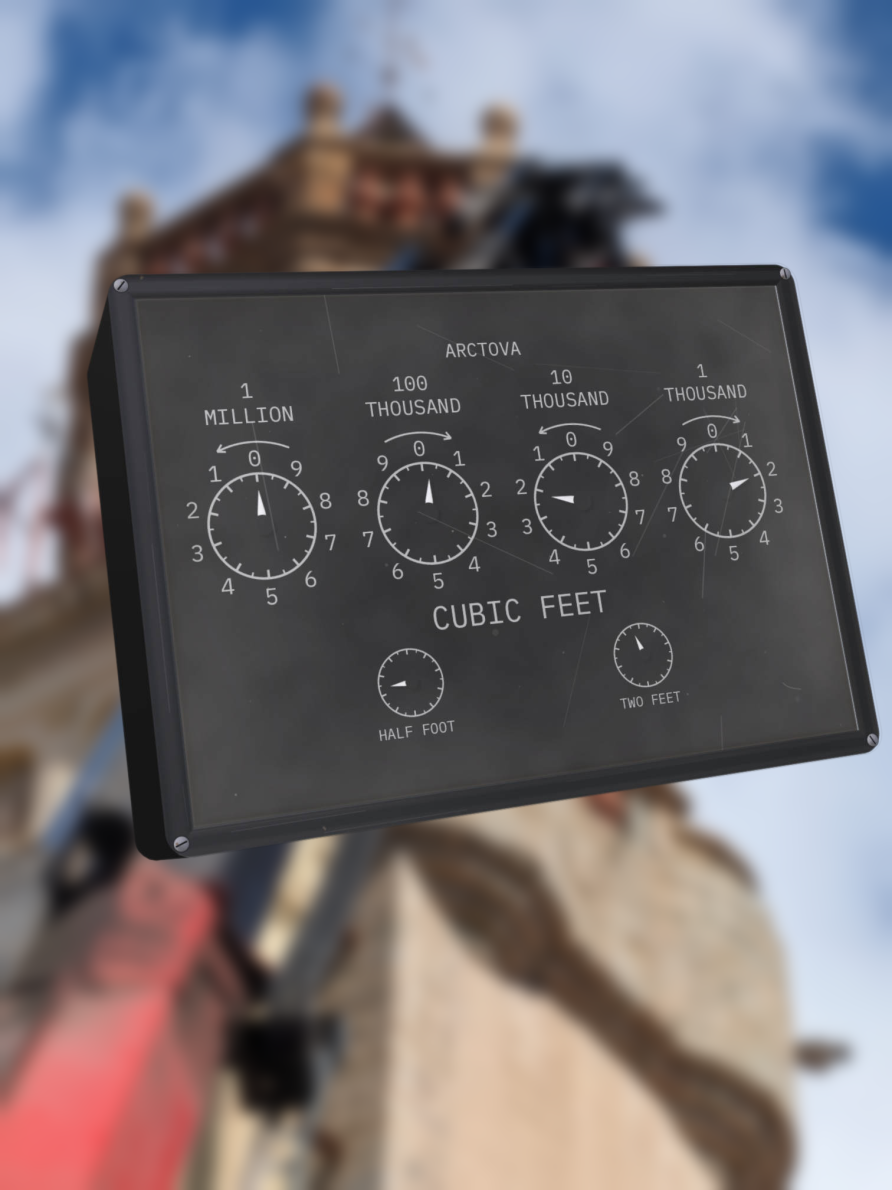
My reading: 2200 ft³
